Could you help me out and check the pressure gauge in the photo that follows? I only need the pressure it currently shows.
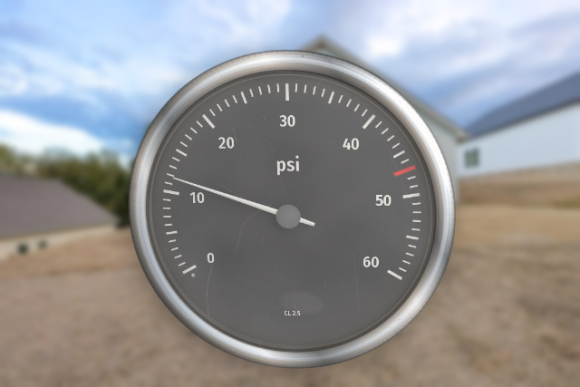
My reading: 12 psi
